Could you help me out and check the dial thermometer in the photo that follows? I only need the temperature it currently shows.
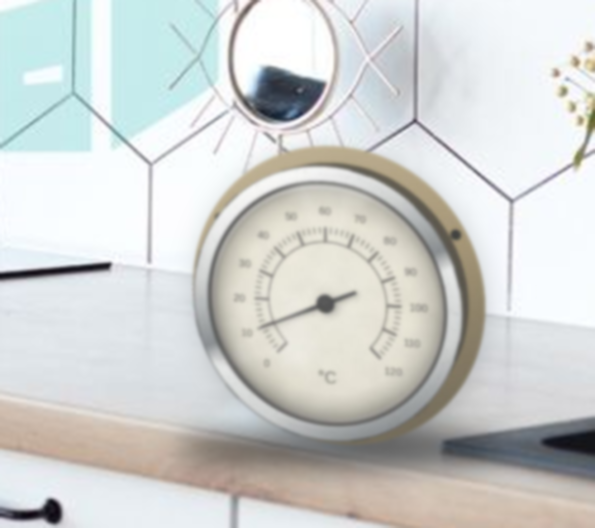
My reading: 10 °C
